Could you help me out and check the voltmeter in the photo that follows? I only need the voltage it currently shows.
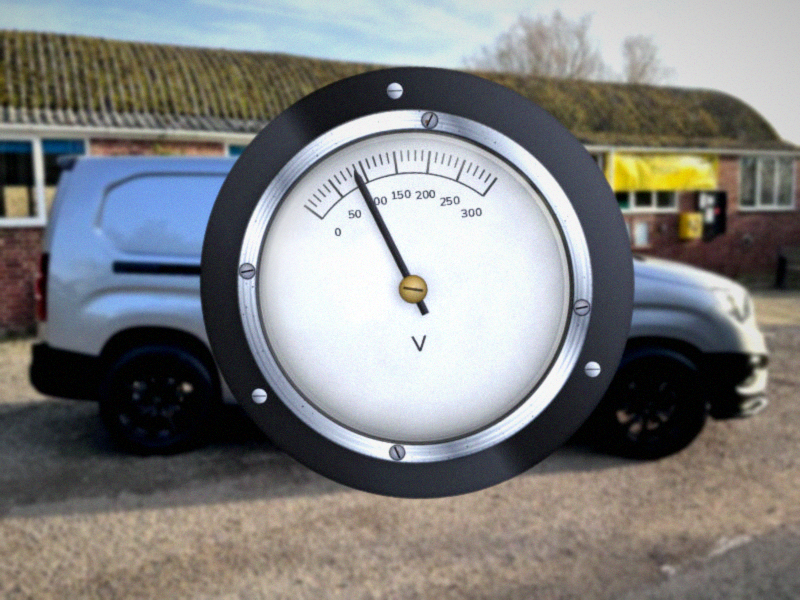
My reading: 90 V
